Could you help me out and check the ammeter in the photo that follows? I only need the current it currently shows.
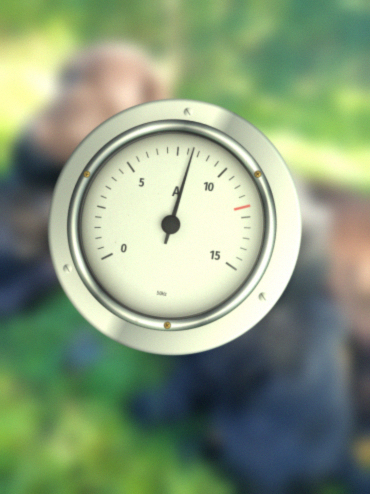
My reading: 8.25 A
